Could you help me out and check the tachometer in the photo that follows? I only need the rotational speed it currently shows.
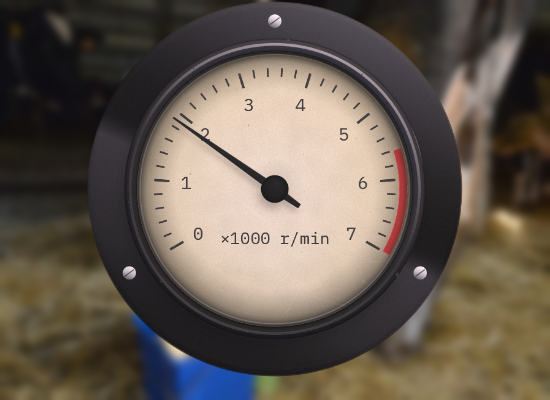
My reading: 1900 rpm
